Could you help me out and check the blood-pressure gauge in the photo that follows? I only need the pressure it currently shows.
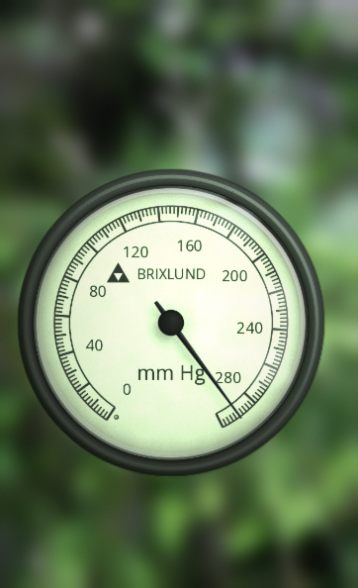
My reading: 290 mmHg
